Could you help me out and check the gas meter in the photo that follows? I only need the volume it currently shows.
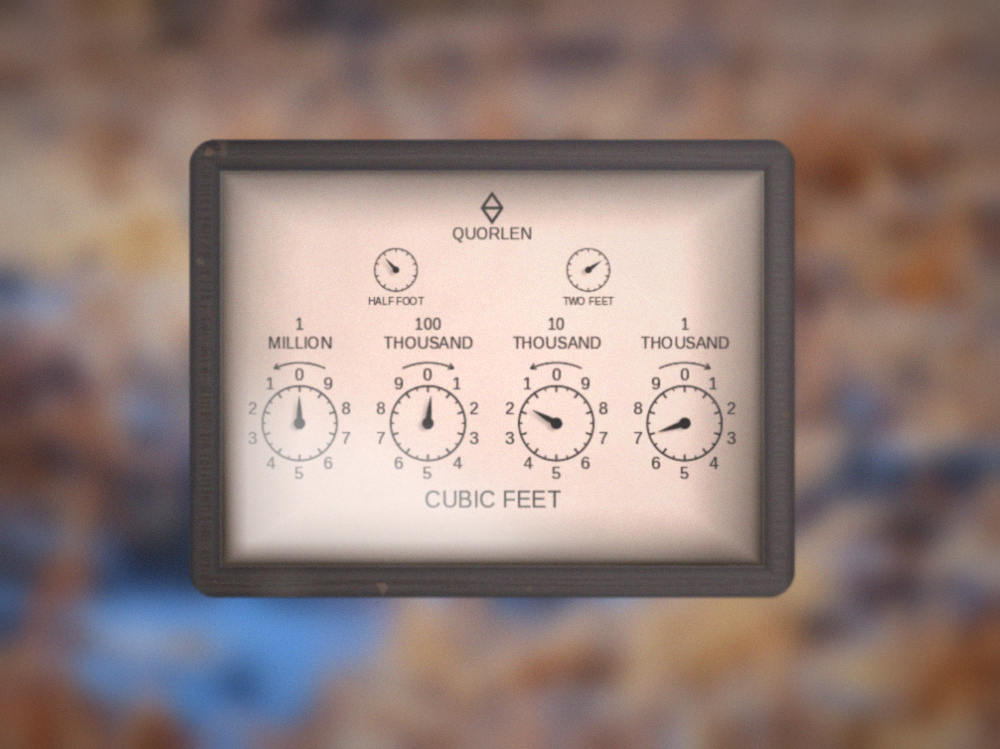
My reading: 1700 ft³
